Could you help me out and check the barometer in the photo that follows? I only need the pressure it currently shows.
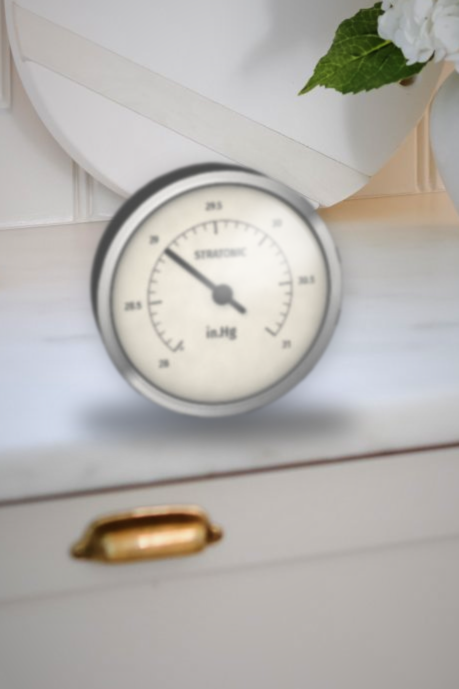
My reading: 29 inHg
